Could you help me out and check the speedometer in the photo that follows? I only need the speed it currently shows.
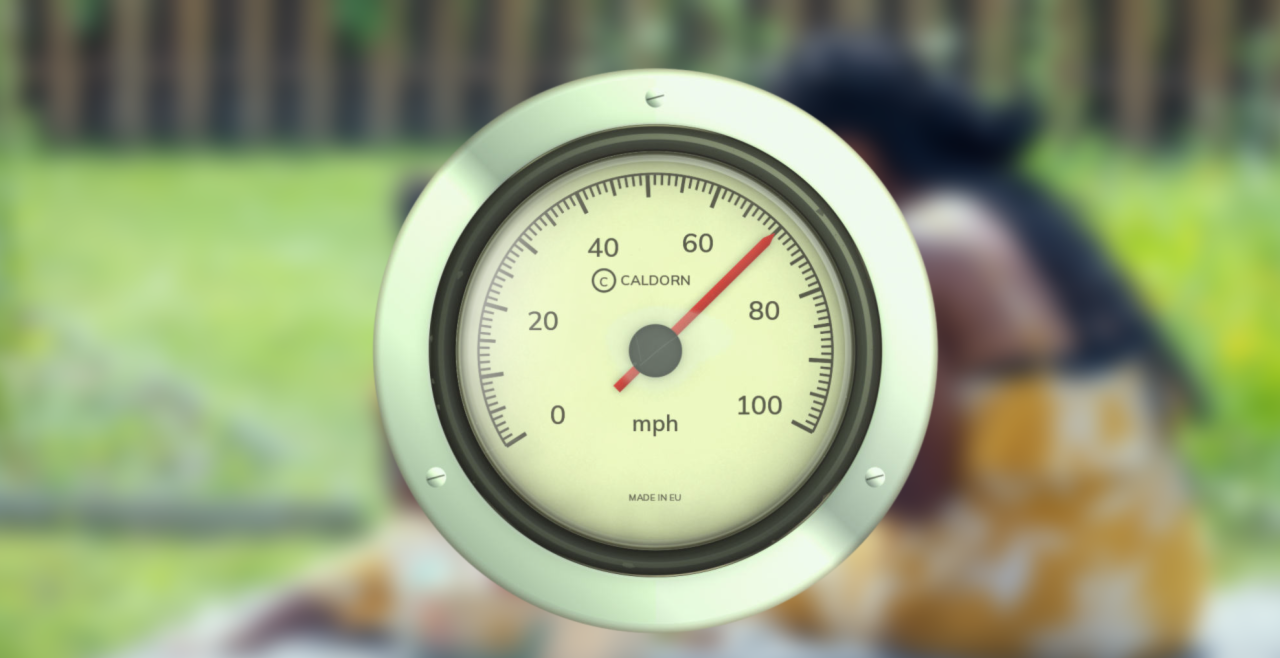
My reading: 70 mph
